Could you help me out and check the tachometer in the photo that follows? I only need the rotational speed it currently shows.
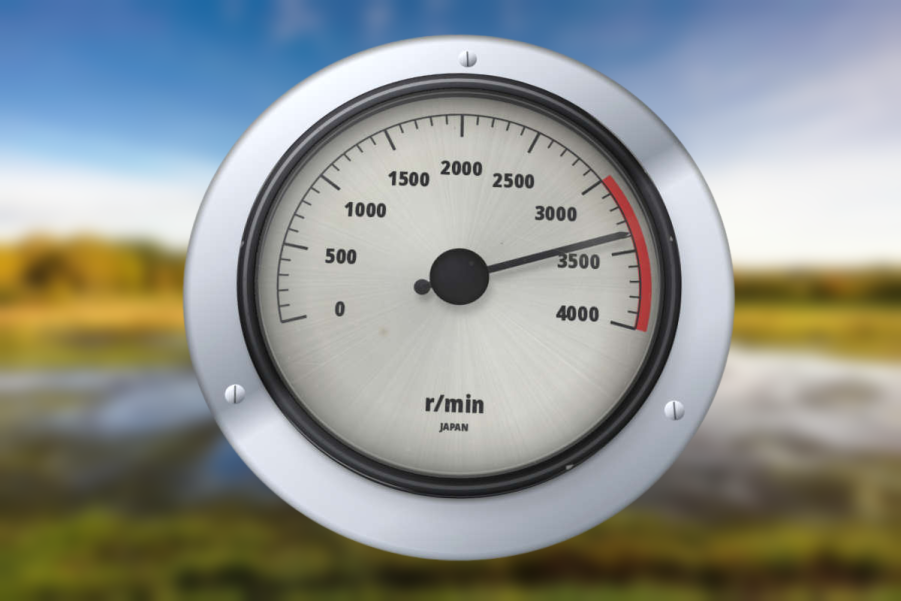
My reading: 3400 rpm
